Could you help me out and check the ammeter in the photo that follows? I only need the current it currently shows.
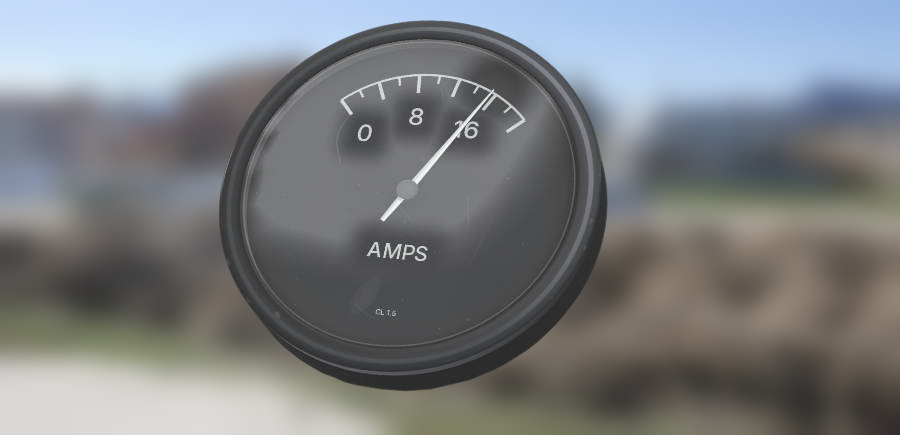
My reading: 16 A
